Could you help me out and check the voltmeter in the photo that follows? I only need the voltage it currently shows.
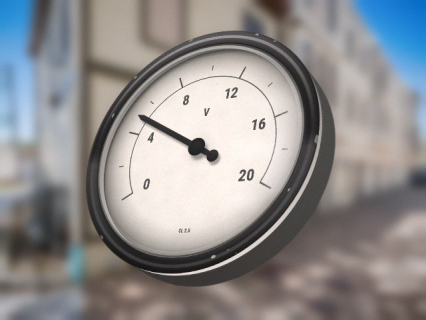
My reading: 5 V
